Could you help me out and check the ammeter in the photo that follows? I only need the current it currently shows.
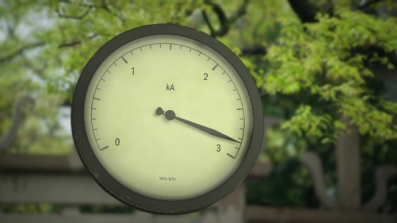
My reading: 2.85 kA
